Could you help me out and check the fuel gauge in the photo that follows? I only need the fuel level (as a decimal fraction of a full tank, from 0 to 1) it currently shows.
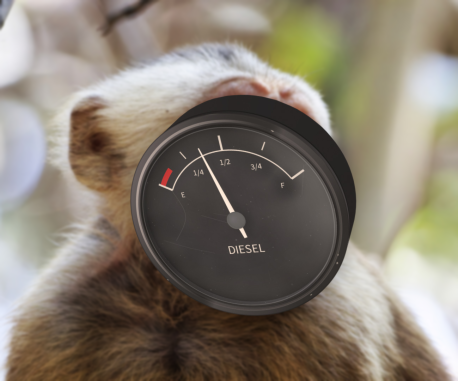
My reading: 0.375
